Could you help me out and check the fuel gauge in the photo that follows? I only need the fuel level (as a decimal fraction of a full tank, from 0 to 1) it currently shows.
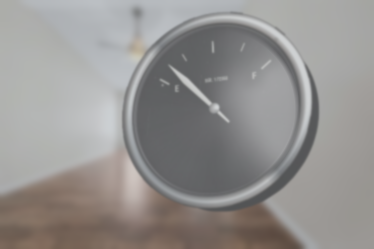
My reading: 0.125
